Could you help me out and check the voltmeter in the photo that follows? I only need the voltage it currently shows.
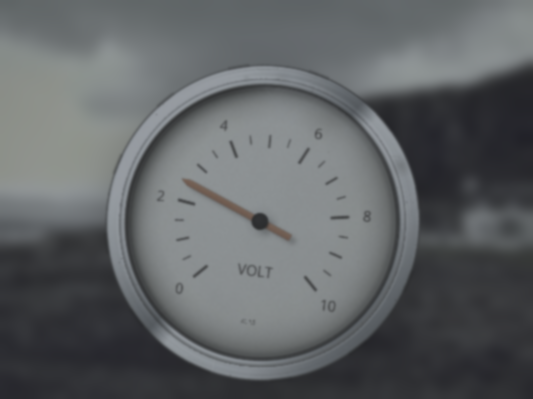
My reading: 2.5 V
